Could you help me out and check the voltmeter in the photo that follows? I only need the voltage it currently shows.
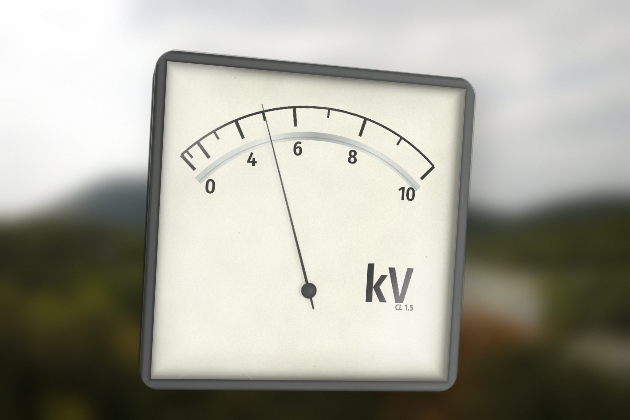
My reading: 5 kV
